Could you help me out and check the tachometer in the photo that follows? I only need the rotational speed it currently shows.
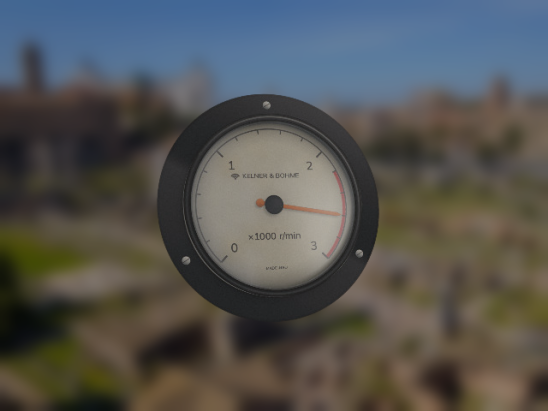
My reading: 2600 rpm
